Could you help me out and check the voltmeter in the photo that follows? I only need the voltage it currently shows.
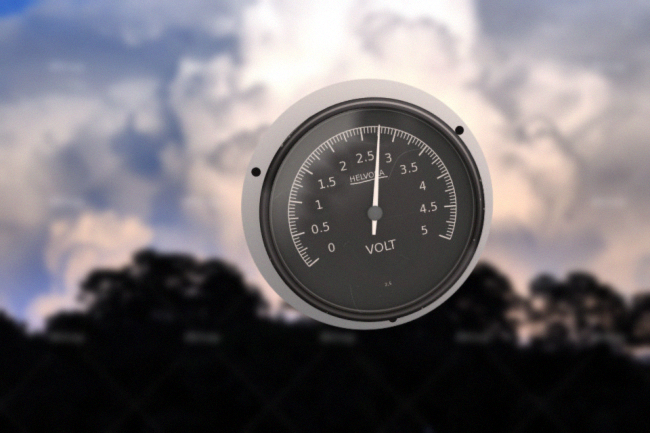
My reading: 2.75 V
